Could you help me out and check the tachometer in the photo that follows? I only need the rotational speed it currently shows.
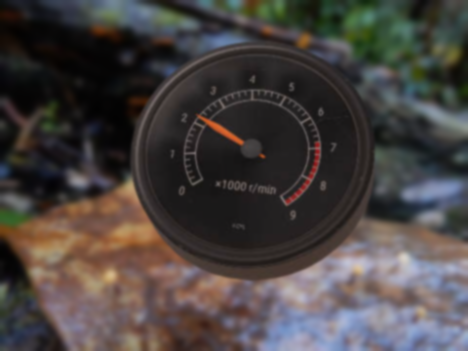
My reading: 2200 rpm
